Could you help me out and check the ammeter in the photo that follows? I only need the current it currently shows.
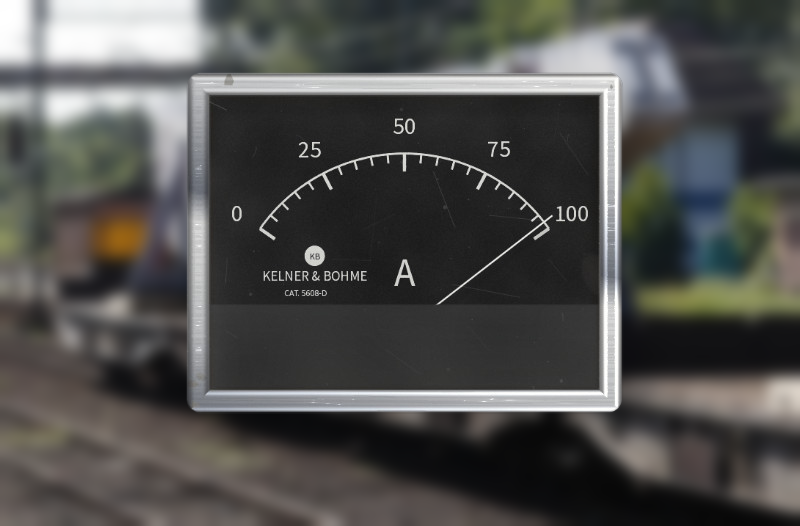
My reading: 97.5 A
